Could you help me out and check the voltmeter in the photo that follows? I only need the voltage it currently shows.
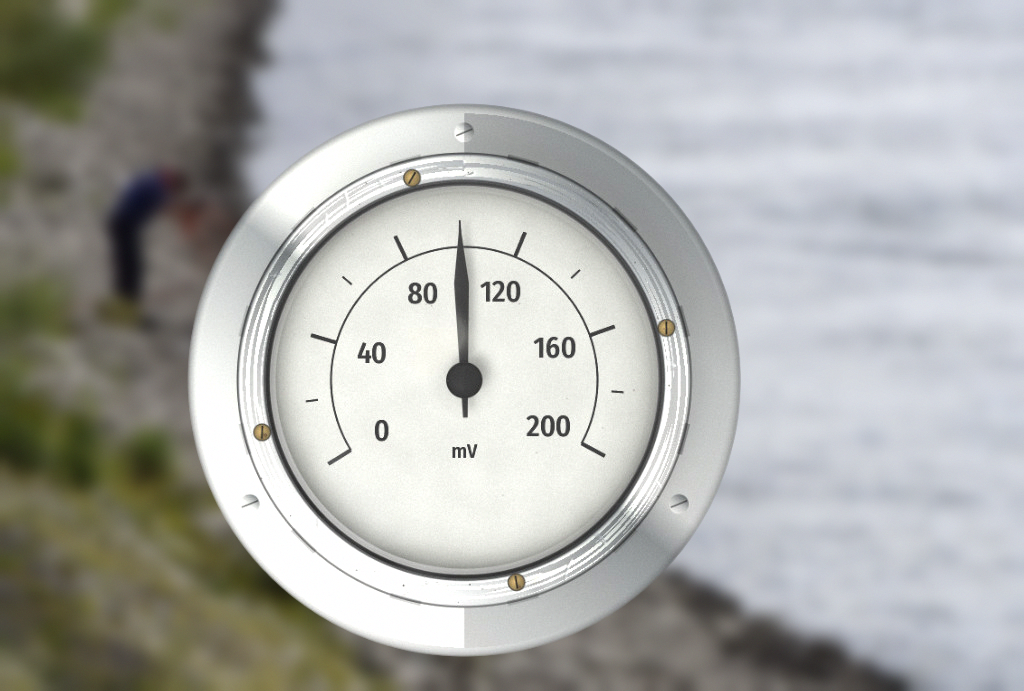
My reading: 100 mV
